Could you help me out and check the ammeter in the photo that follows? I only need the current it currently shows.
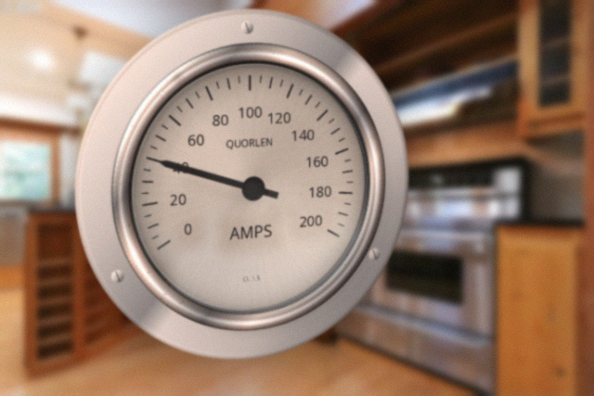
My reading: 40 A
